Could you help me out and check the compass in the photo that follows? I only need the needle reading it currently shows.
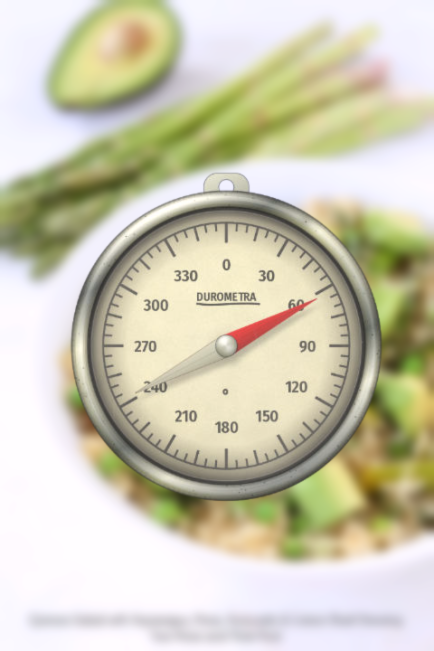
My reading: 62.5 °
